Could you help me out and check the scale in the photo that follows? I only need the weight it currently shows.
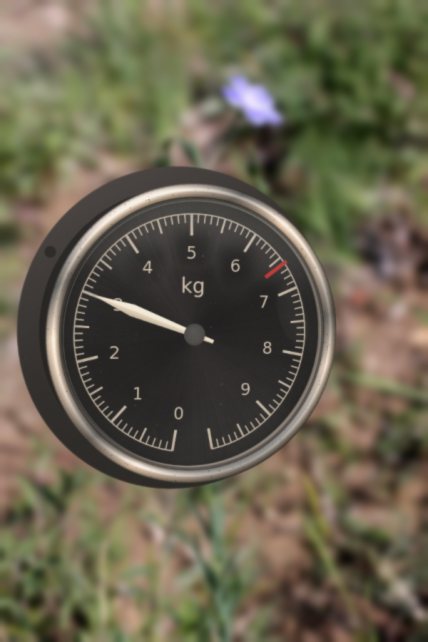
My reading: 3 kg
